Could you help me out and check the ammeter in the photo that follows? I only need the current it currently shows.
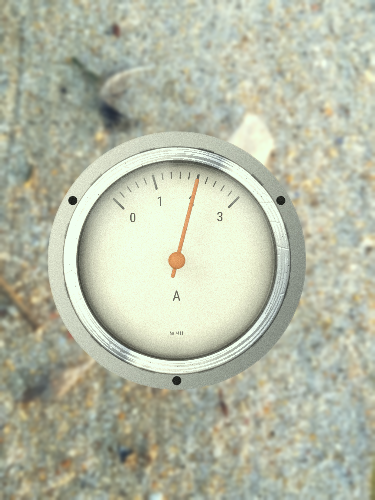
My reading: 2 A
